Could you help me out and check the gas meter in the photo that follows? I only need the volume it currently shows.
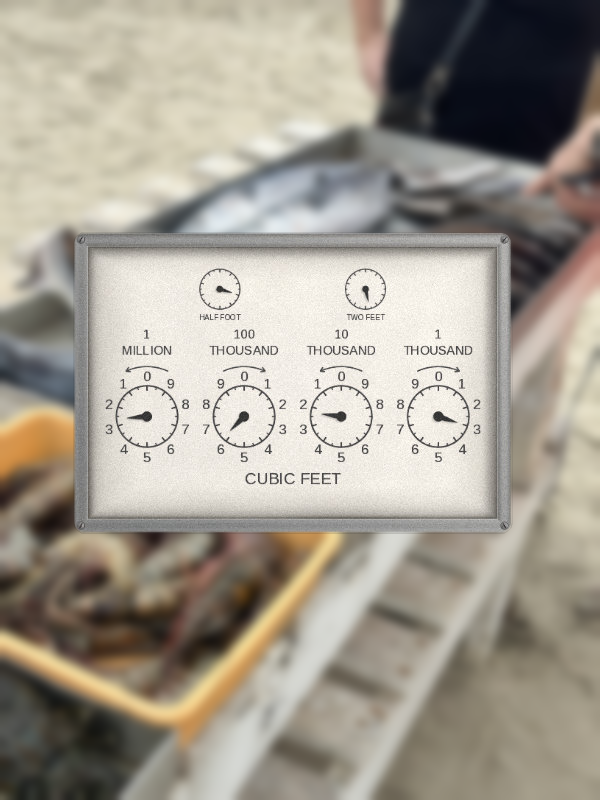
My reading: 262300 ft³
